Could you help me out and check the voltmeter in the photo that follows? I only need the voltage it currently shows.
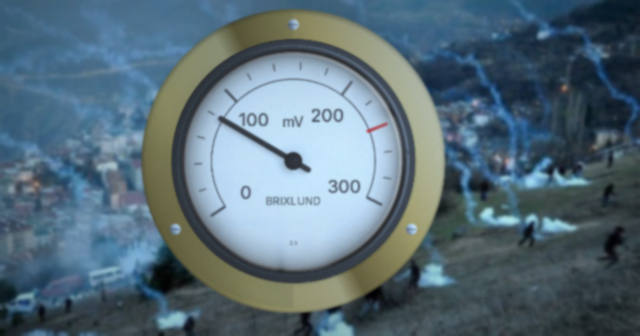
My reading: 80 mV
